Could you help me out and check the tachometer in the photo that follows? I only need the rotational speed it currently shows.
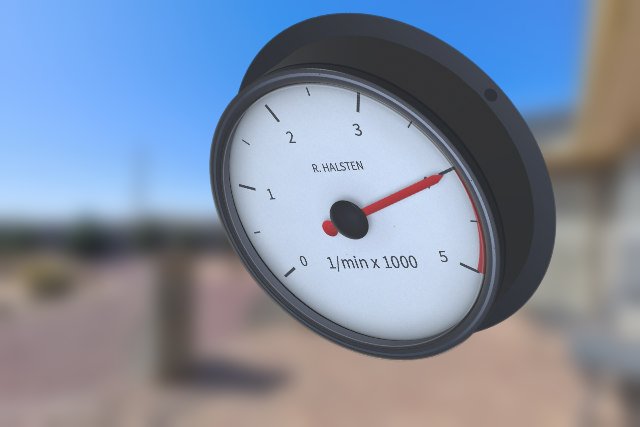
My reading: 4000 rpm
